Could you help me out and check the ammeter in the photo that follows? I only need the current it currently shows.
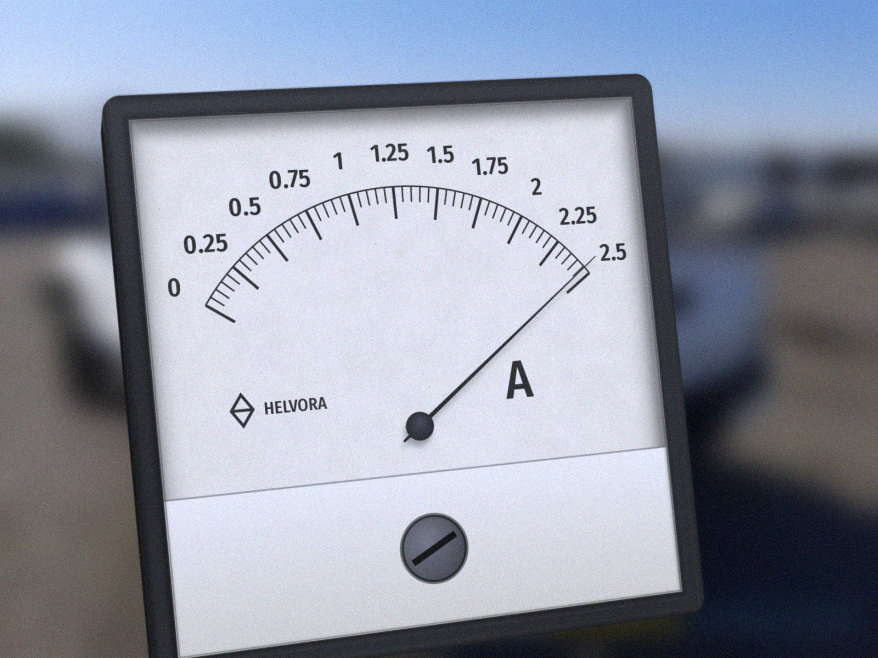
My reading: 2.45 A
